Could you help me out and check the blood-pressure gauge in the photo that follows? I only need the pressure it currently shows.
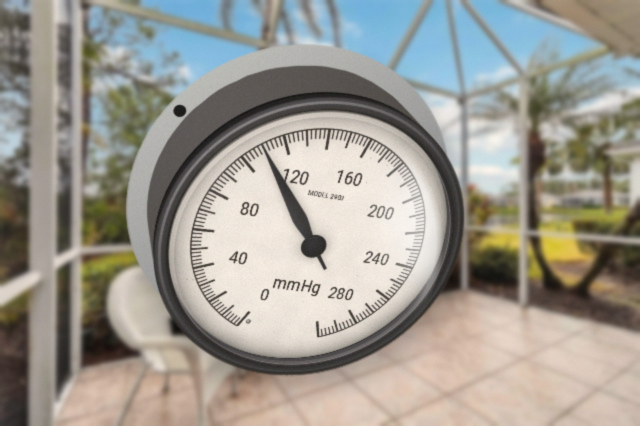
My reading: 110 mmHg
